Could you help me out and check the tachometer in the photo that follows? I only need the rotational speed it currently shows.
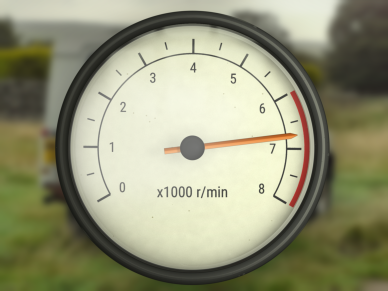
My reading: 6750 rpm
